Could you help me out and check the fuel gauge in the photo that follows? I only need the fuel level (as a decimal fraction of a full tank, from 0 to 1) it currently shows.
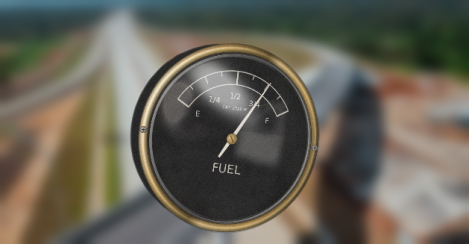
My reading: 0.75
